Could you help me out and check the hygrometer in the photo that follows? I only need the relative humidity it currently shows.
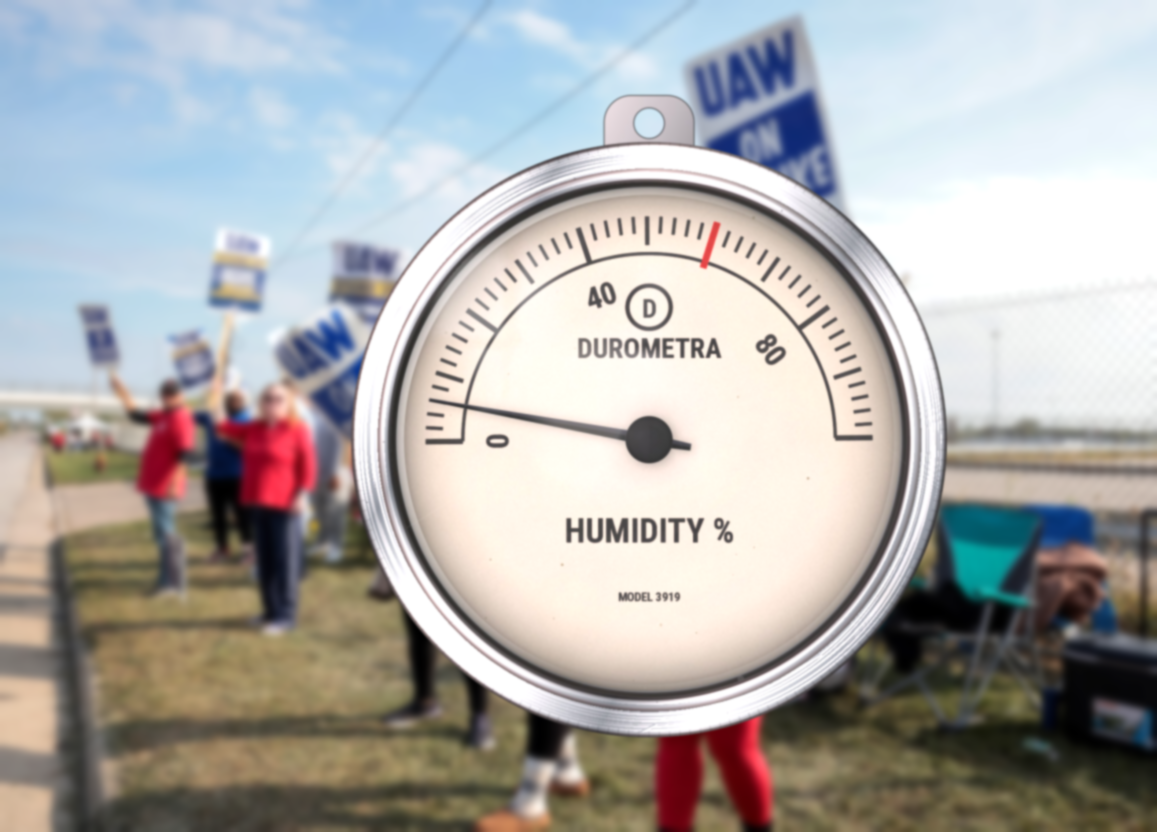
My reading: 6 %
